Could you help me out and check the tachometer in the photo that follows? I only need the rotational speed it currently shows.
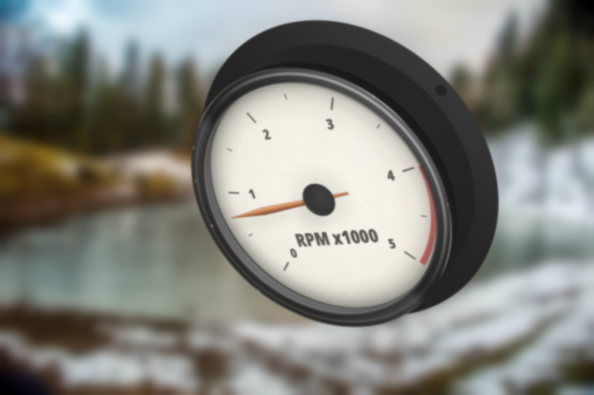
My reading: 750 rpm
